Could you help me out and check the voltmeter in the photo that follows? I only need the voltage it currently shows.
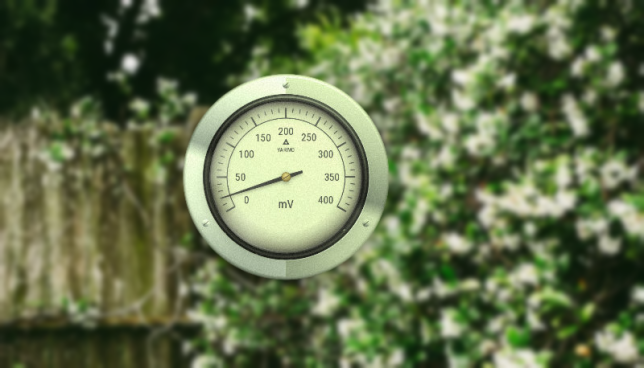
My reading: 20 mV
